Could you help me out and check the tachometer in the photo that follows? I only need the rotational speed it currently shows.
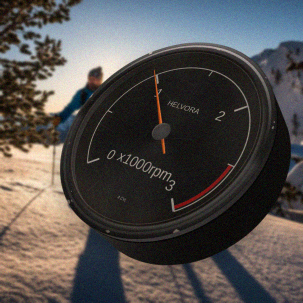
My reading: 1000 rpm
